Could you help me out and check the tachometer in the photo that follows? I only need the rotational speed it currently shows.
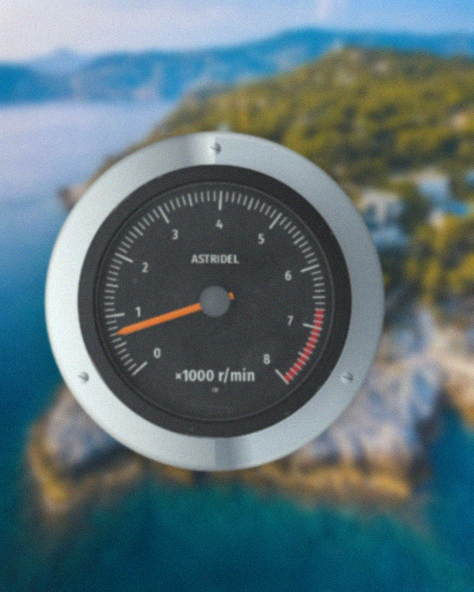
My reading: 700 rpm
